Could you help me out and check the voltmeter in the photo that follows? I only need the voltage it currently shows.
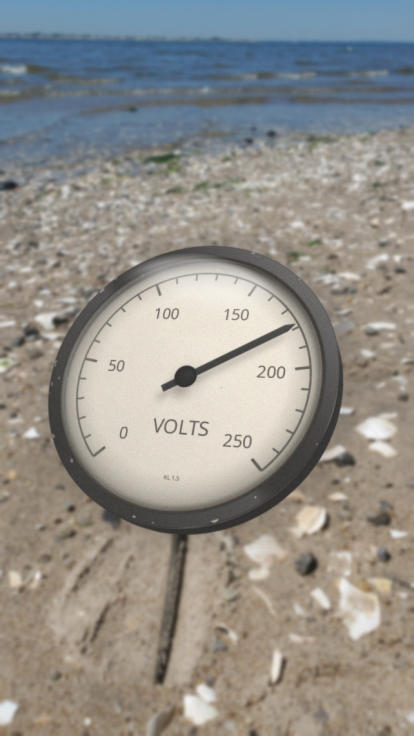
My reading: 180 V
